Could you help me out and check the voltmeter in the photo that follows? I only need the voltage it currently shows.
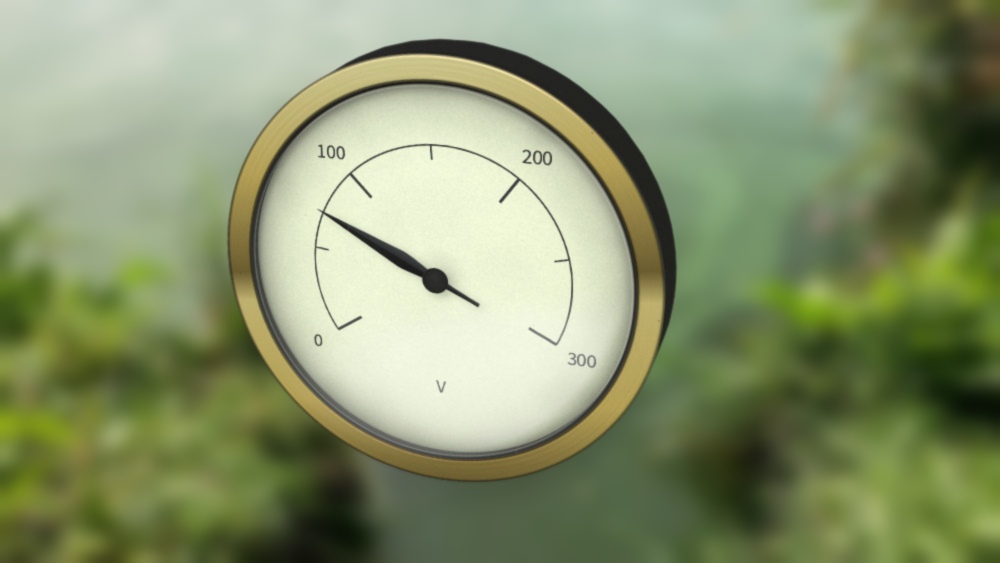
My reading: 75 V
